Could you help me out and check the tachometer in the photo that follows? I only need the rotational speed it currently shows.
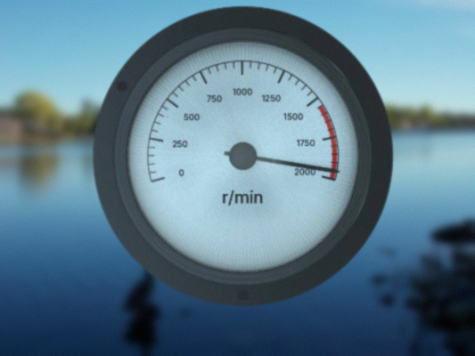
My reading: 1950 rpm
